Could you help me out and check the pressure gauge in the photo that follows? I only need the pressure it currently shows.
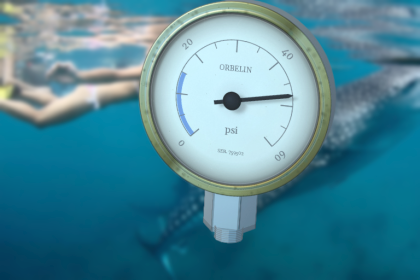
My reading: 47.5 psi
